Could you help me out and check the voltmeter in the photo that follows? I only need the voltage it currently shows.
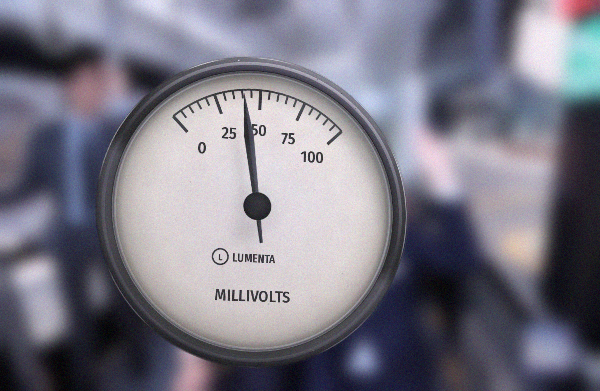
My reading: 40 mV
